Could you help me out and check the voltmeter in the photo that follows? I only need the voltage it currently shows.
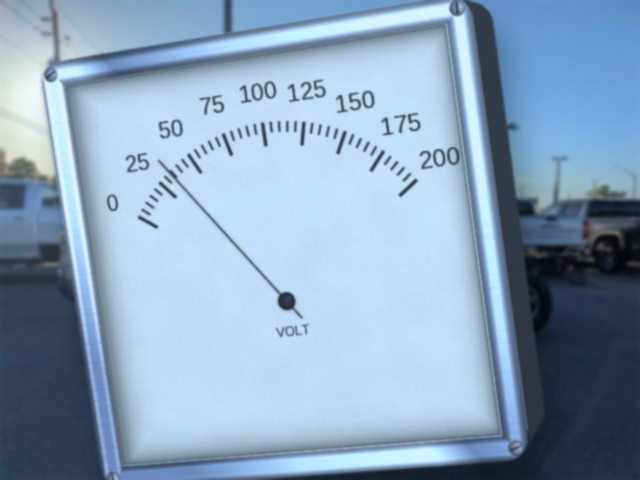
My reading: 35 V
